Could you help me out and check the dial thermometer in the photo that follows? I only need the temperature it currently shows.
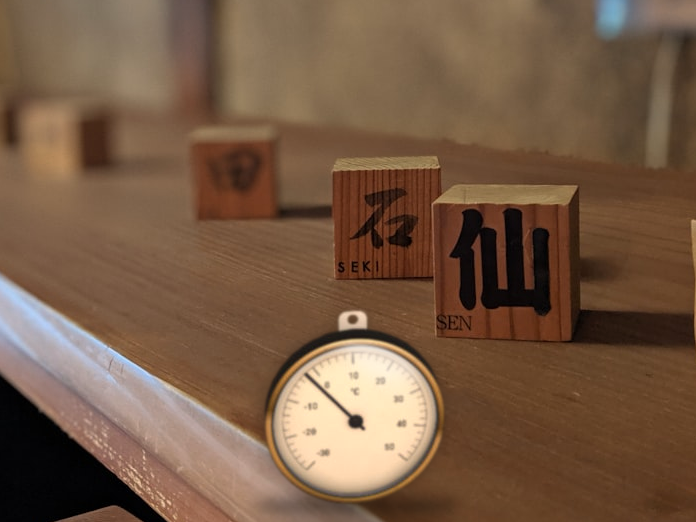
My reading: -2 °C
